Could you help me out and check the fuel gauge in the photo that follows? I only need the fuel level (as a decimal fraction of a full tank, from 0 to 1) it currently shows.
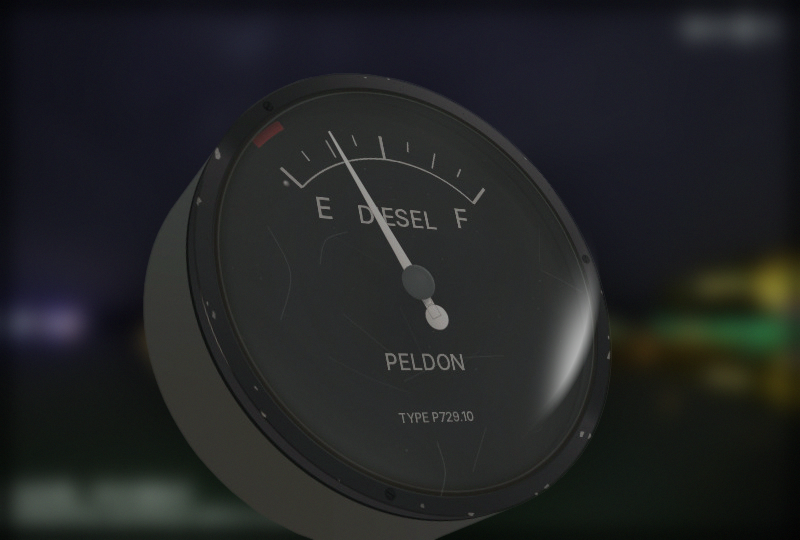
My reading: 0.25
